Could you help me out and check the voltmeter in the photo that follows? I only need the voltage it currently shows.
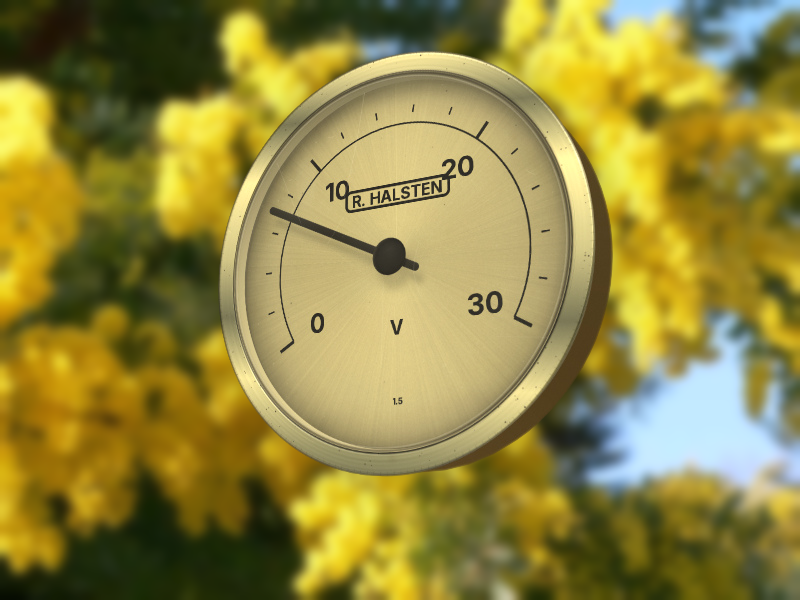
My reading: 7 V
